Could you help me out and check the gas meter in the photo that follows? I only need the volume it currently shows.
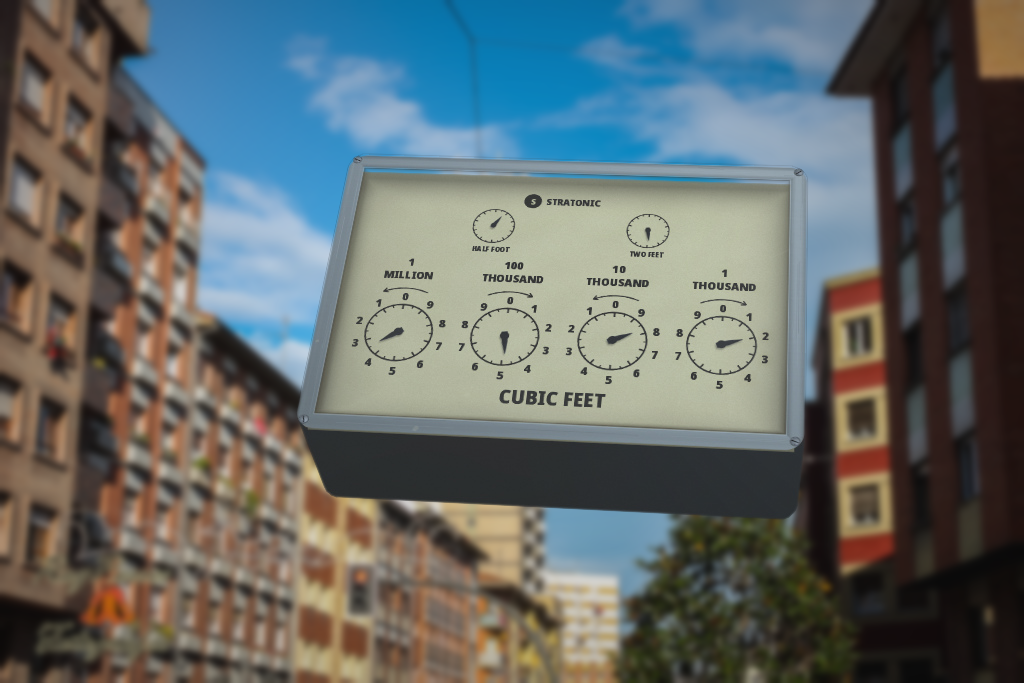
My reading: 348200 ft³
